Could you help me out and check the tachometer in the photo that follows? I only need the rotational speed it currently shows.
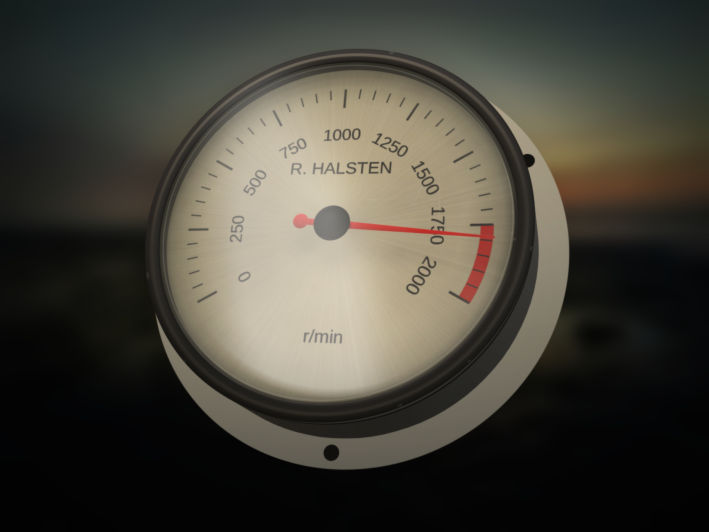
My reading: 1800 rpm
